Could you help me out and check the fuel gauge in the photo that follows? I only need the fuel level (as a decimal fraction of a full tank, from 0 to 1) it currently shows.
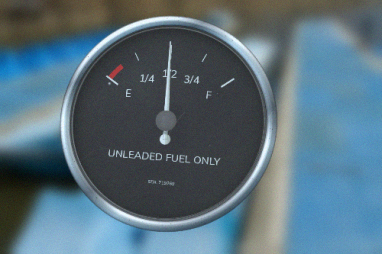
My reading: 0.5
